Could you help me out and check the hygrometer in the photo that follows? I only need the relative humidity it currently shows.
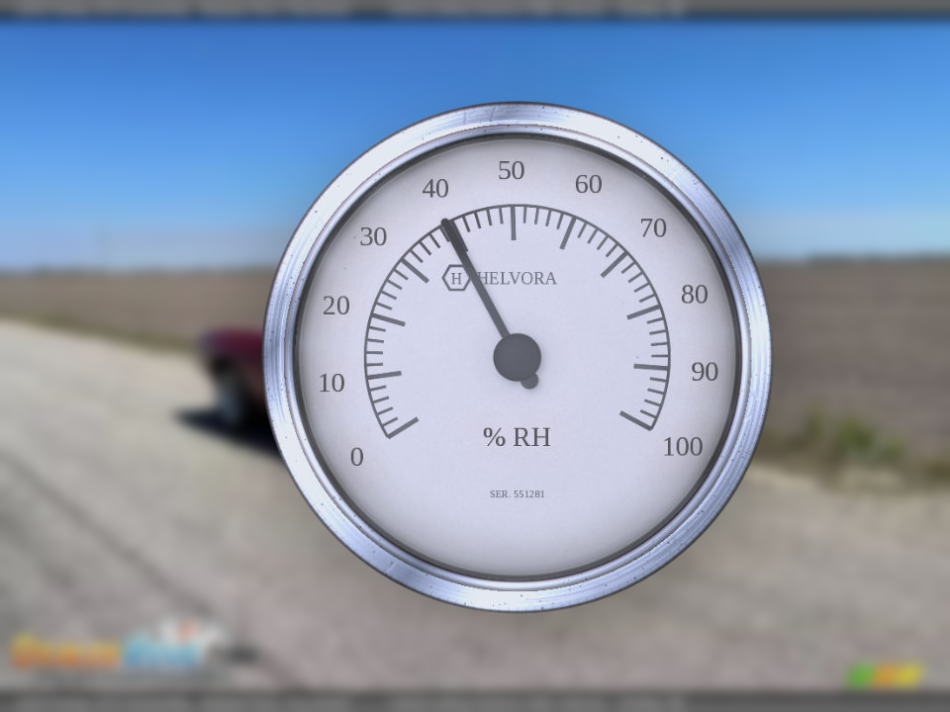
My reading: 39 %
